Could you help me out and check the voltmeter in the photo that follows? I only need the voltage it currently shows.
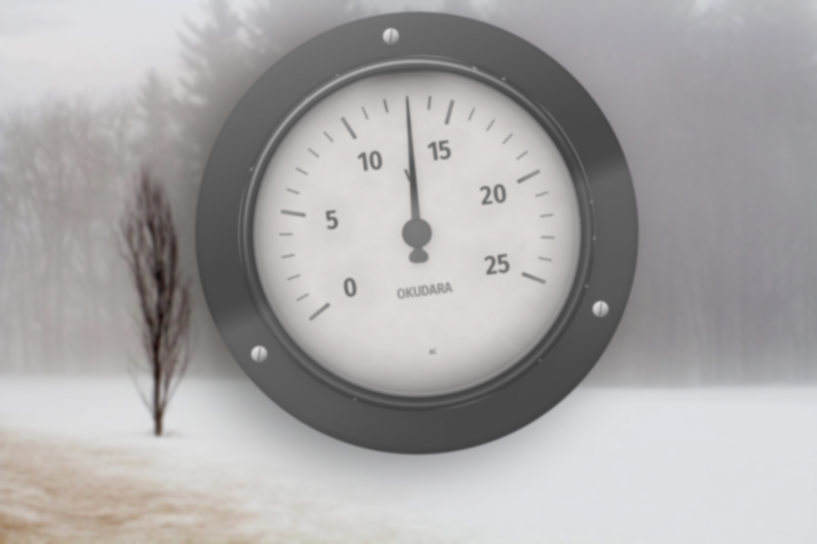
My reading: 13 V
